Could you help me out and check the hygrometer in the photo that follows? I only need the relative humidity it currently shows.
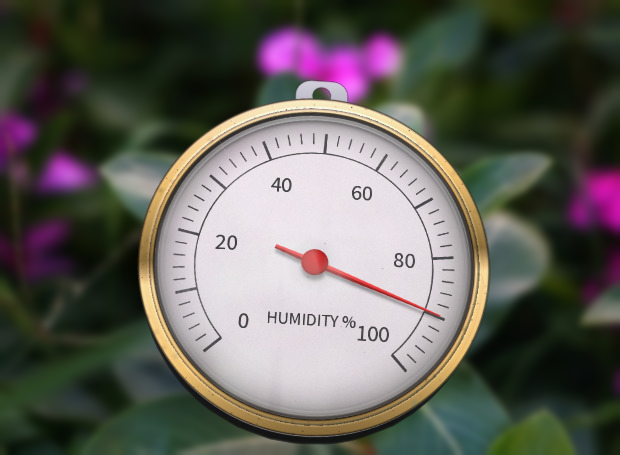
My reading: 90 %
